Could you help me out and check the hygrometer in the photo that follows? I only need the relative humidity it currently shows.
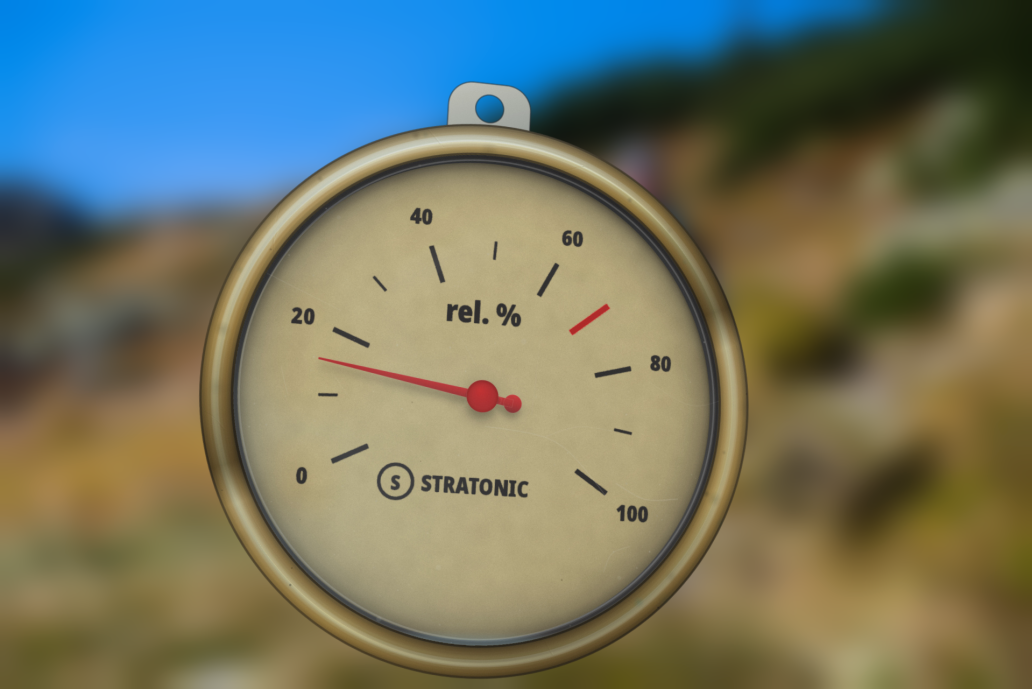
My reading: 15 %
